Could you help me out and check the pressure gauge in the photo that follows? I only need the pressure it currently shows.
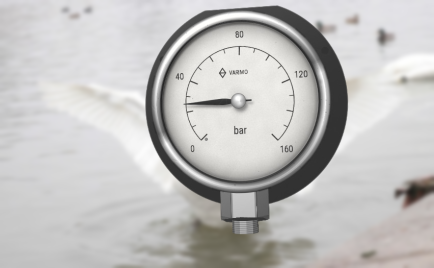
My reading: 25 bar
